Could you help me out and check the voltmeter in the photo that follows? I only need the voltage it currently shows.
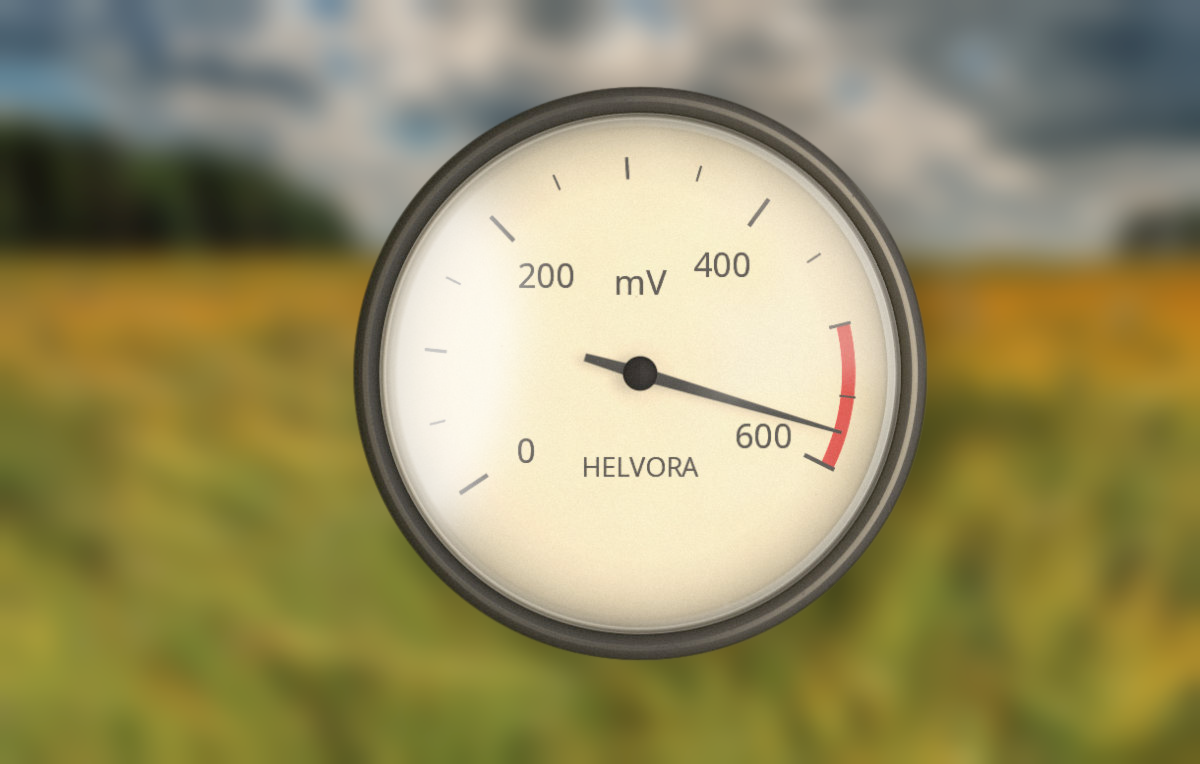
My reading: 575 mV
